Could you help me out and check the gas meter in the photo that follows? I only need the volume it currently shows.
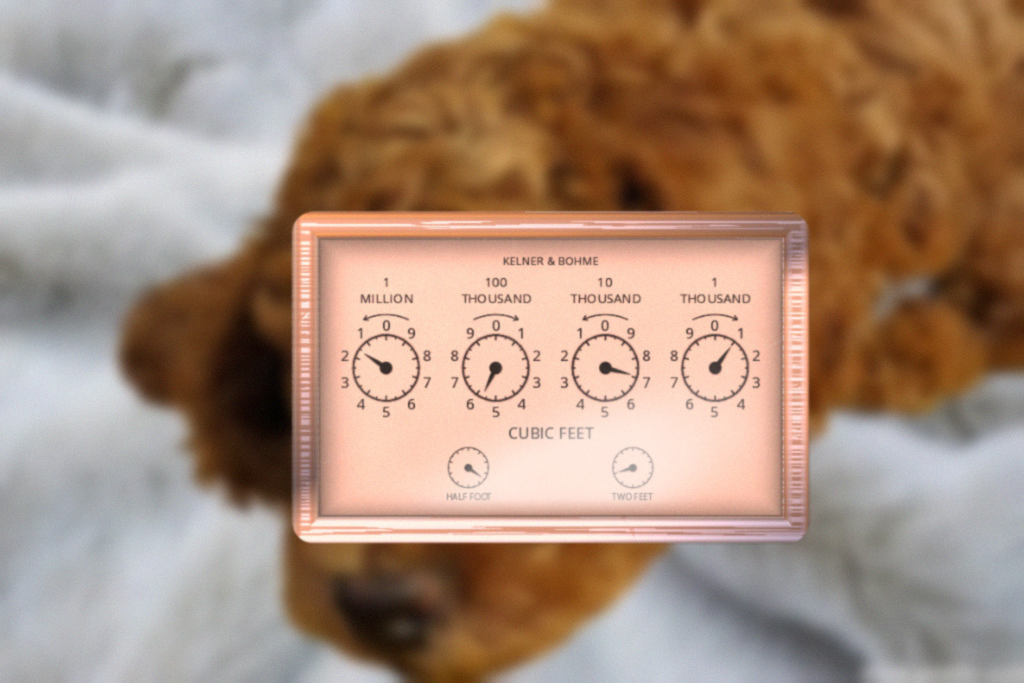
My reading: 157100 ft³
